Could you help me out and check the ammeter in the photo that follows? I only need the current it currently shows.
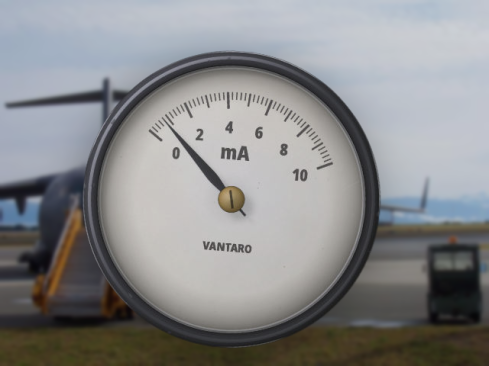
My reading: 0.8 mA
